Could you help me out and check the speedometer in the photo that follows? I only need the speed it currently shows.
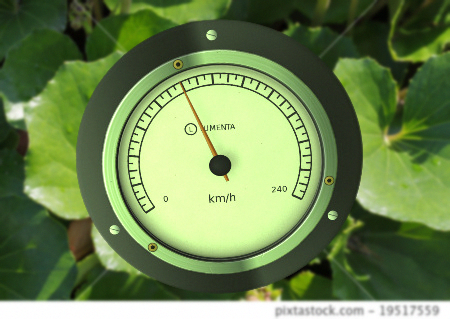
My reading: 100 km/h
